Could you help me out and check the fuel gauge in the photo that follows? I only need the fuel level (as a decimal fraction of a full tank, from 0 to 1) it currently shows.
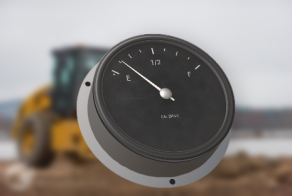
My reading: 0.125
